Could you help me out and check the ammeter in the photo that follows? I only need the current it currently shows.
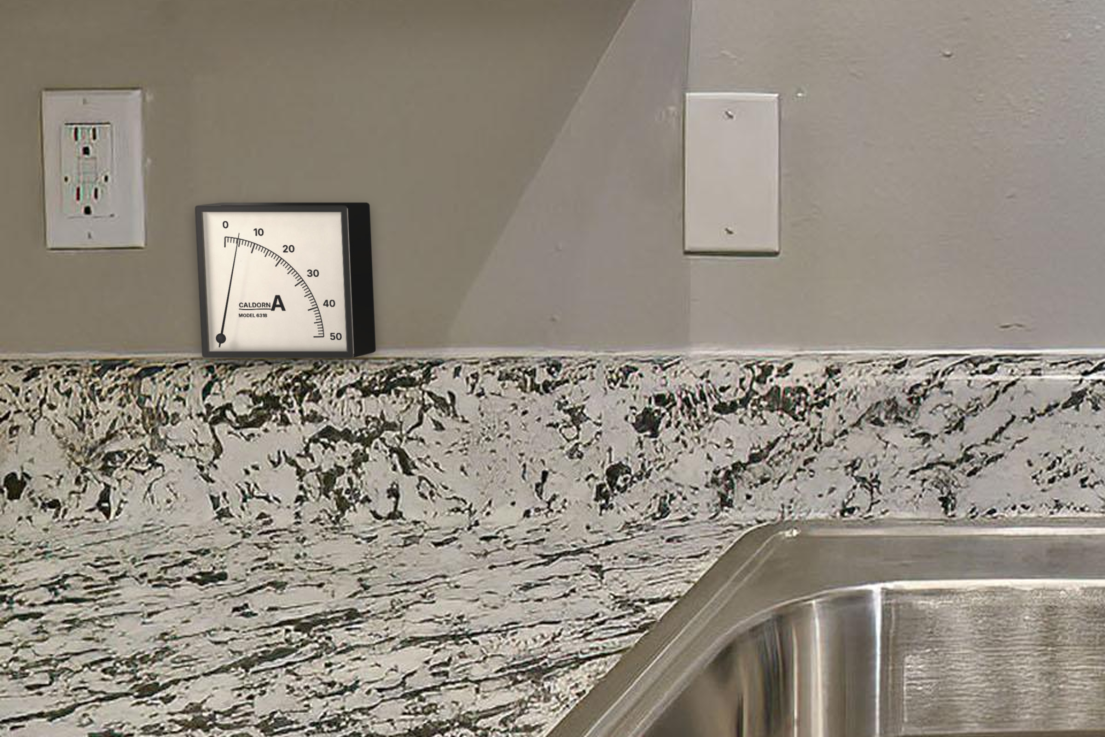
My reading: 5 A
